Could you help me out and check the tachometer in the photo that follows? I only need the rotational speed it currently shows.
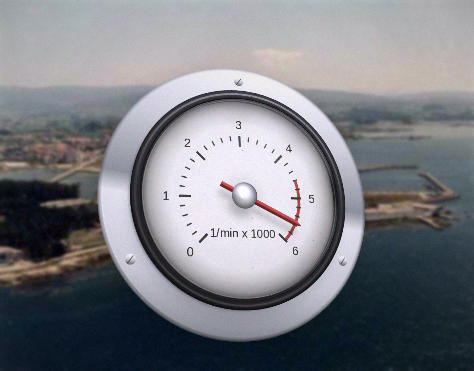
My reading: 5600 rpm
